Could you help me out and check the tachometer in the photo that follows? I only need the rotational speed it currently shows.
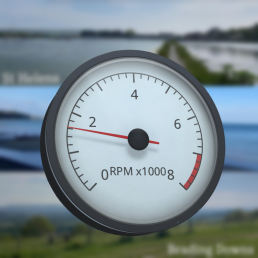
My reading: 1600 rpm
